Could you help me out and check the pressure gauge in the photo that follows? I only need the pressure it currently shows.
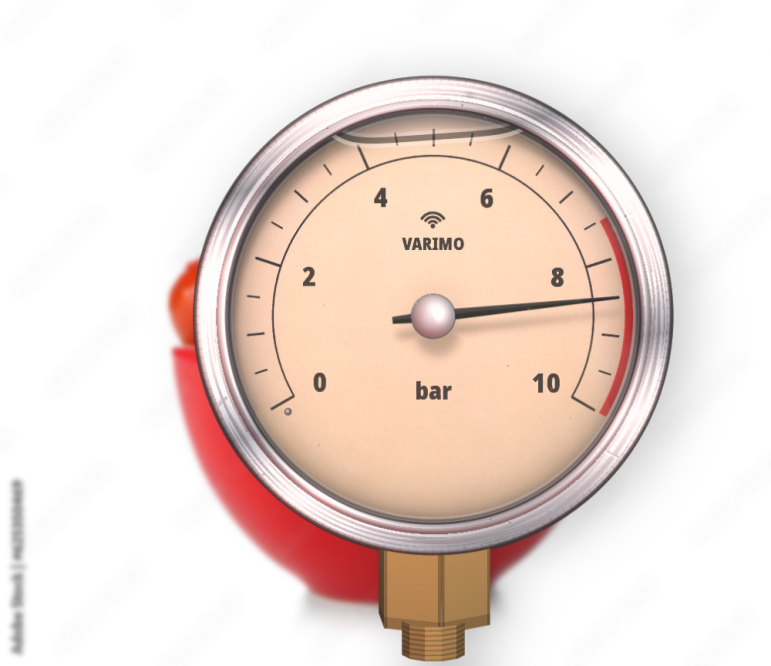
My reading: 8.5 bar
